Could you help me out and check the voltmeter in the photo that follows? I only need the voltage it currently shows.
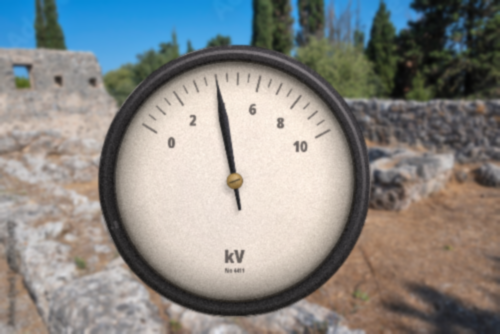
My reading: 4 kV
